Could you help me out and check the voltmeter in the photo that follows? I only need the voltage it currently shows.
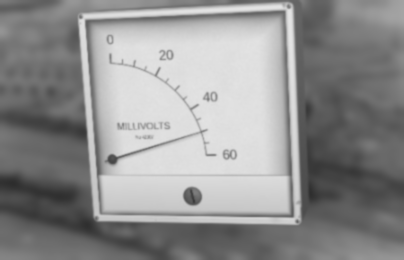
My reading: 50 mV
